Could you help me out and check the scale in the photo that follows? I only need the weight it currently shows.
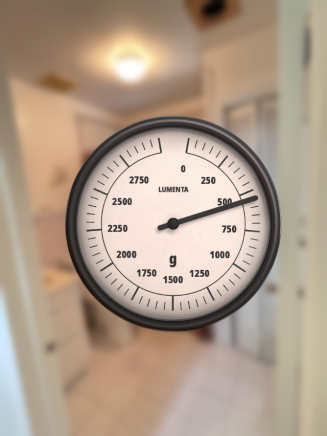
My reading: 550 g
